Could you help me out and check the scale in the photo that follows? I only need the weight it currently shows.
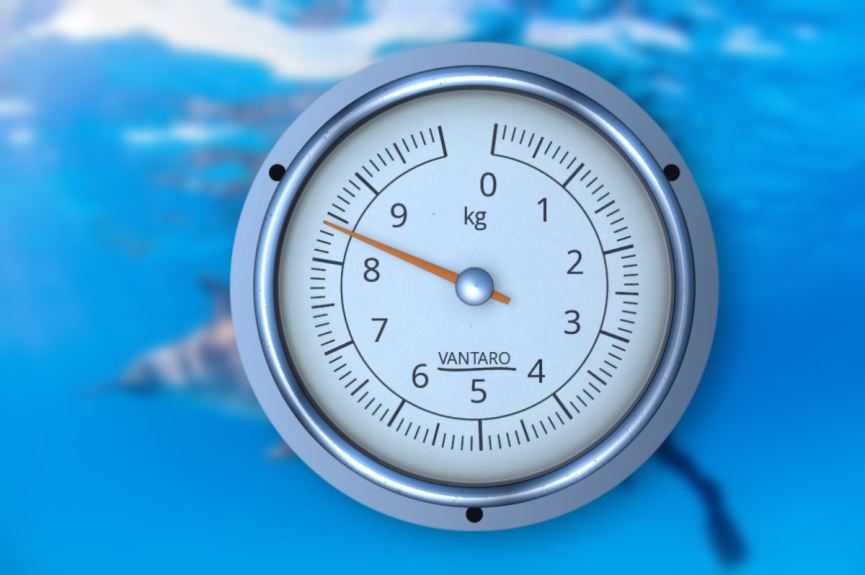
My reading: 8.4 kg
